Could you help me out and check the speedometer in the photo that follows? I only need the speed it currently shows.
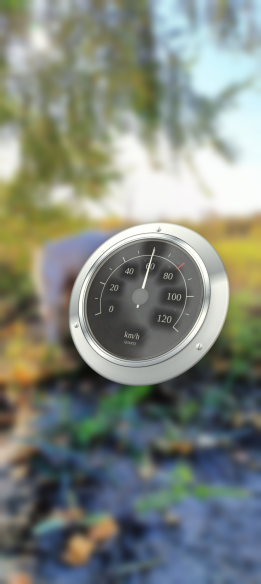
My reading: 60 km/h
